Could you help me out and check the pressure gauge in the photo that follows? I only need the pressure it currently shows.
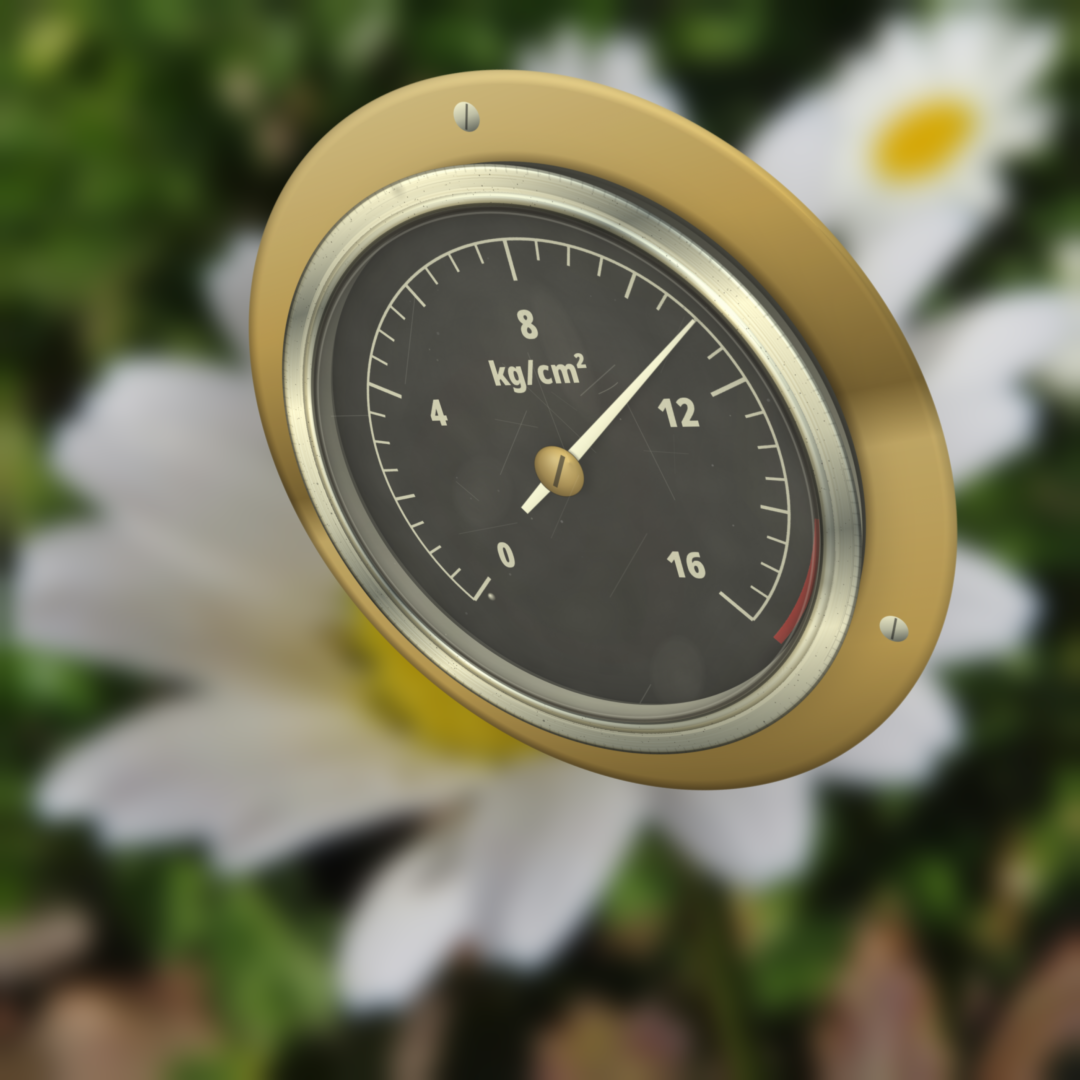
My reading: 11 kg/cm²
